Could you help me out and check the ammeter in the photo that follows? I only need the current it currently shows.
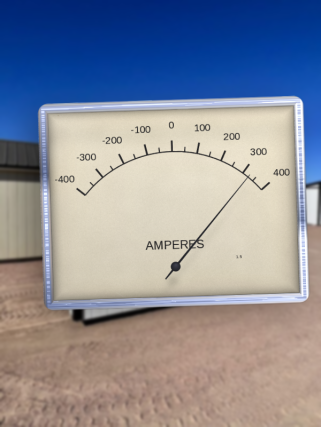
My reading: 325 A
